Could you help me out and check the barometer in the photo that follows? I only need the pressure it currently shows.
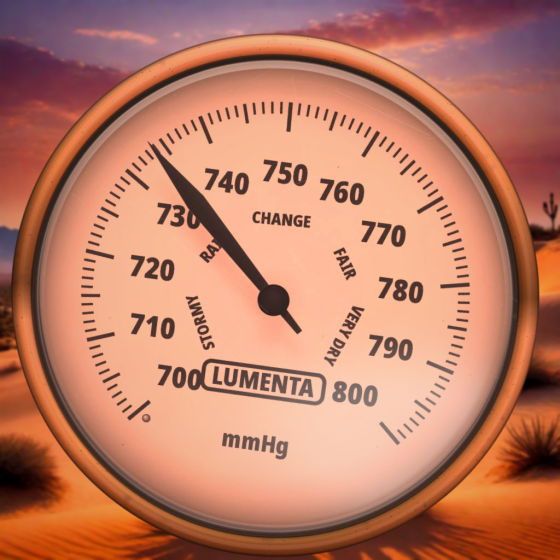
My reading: 734 mmHg
